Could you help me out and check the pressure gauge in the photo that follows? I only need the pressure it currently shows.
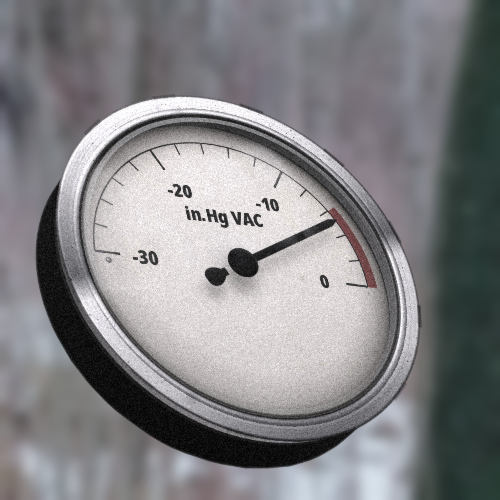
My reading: -5 inHg
